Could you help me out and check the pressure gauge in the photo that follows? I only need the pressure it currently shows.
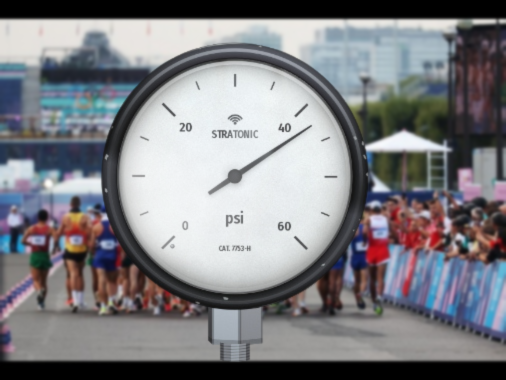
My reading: 42.5 psi
